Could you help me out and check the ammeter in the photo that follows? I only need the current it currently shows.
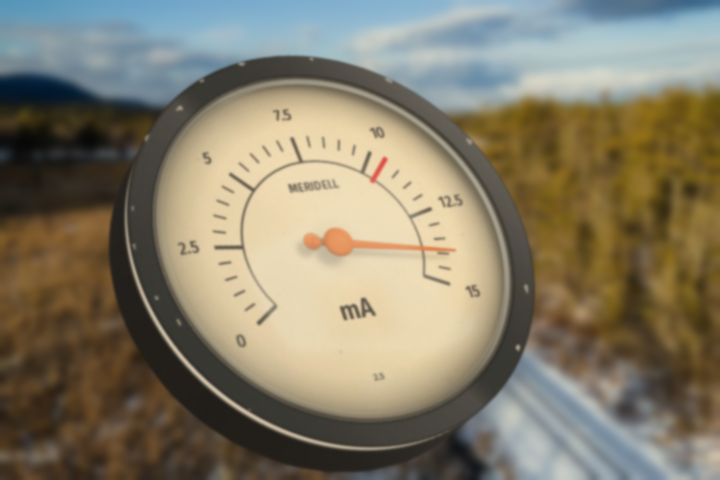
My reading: 14 mA
